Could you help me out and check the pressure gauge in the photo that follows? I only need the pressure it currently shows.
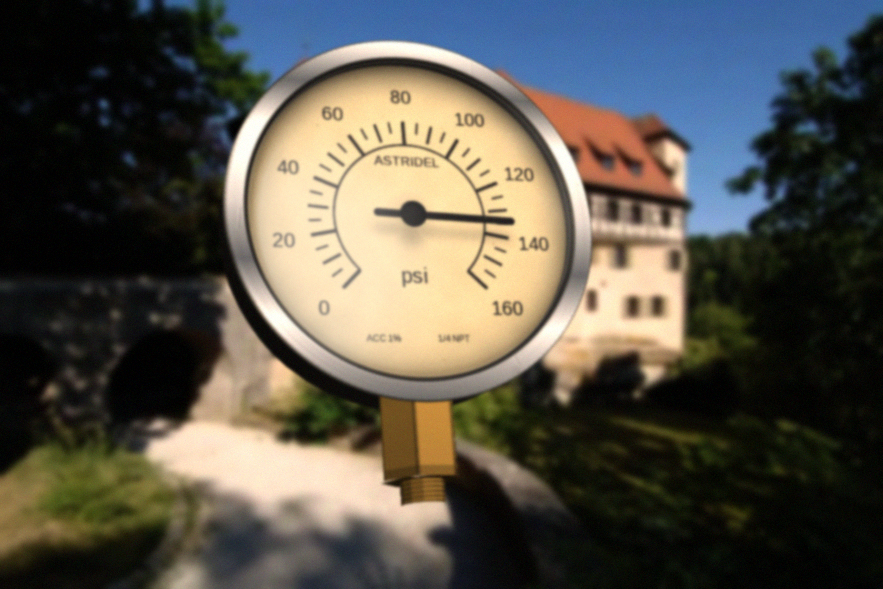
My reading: 135 psi
